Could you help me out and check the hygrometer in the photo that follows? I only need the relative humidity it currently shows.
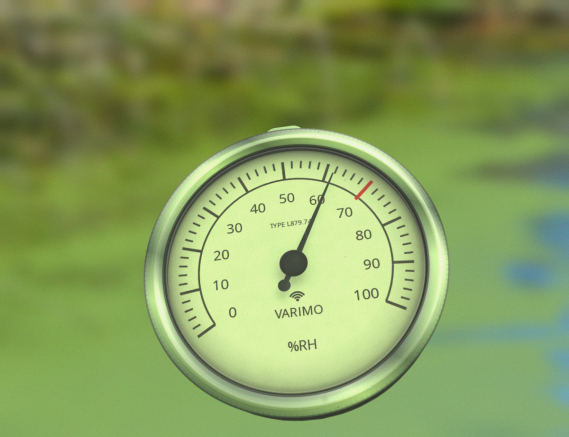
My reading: 62 %
